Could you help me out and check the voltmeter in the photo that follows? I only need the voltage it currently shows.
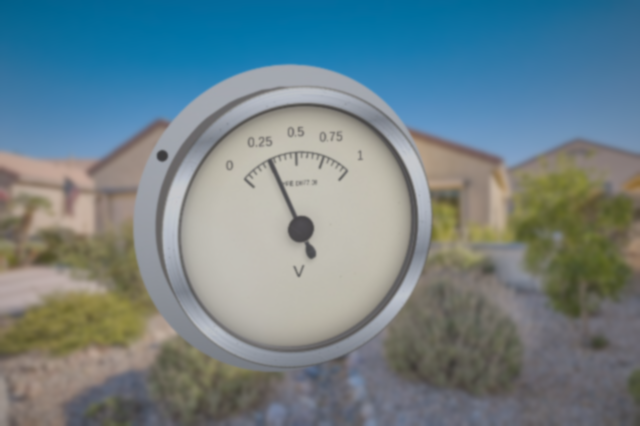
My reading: 0.25 V
